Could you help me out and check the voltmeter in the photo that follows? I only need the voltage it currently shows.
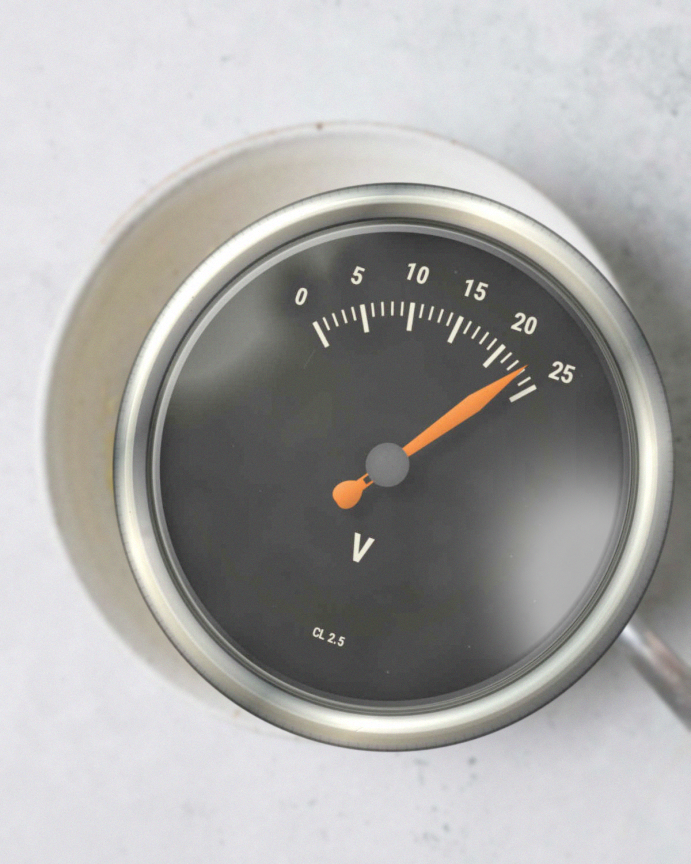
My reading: 23 V
